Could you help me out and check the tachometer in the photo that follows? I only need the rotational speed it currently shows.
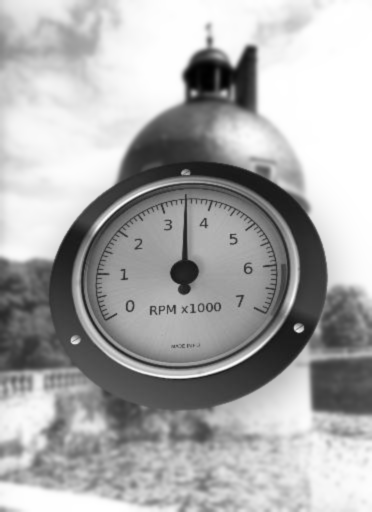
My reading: 3500 rpm
